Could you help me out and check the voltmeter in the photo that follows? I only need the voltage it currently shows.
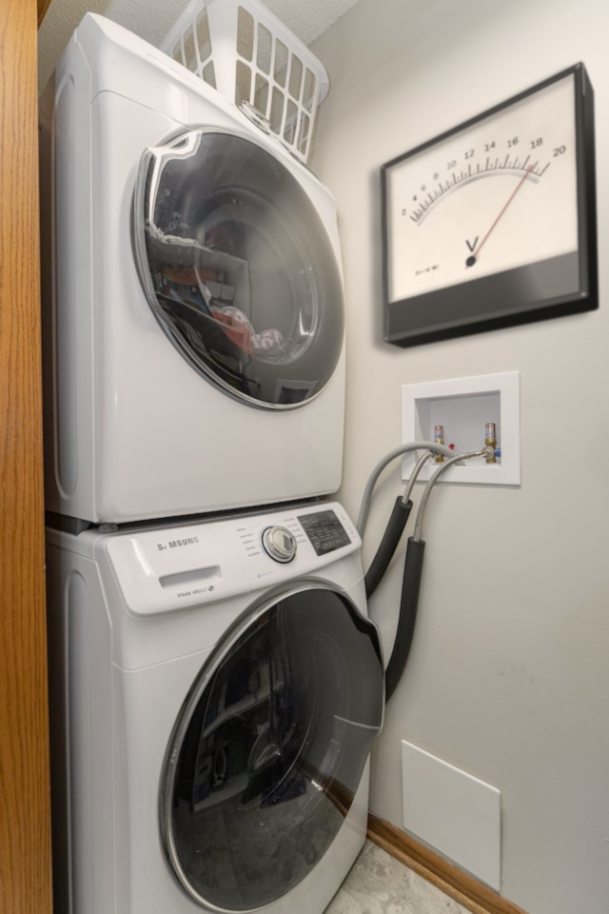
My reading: 19 V
